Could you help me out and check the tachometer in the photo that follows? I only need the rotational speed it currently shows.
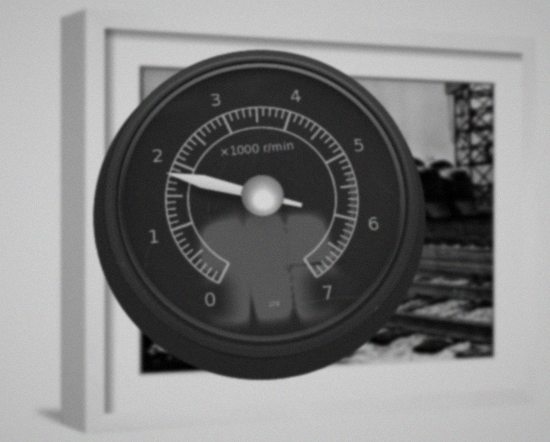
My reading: 1800 rpm
